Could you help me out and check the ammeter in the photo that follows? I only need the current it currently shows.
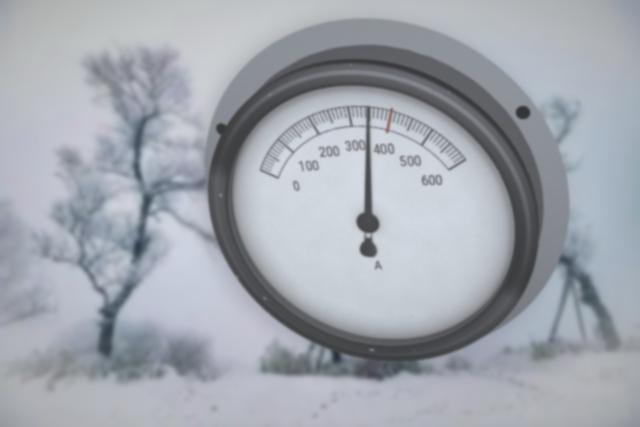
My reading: 350 A
